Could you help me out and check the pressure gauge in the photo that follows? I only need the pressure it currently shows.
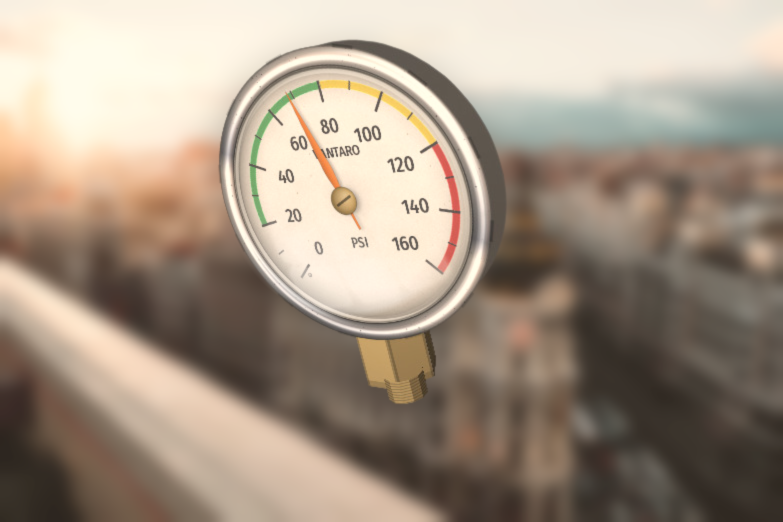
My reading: 70 psi
